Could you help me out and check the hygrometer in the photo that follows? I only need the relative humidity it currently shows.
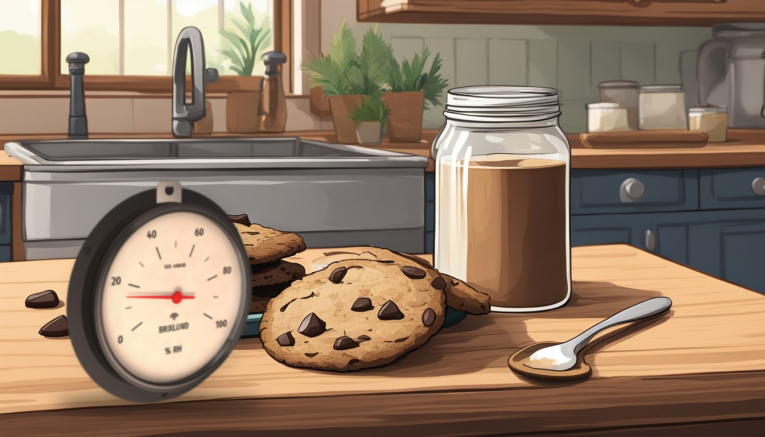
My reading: 15 %
